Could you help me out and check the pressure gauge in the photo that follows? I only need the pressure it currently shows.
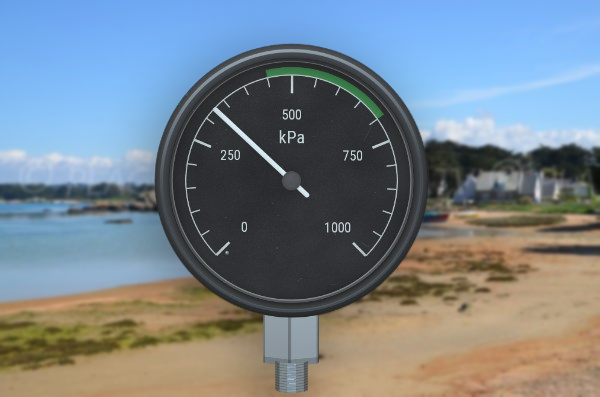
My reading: 325 kPa
